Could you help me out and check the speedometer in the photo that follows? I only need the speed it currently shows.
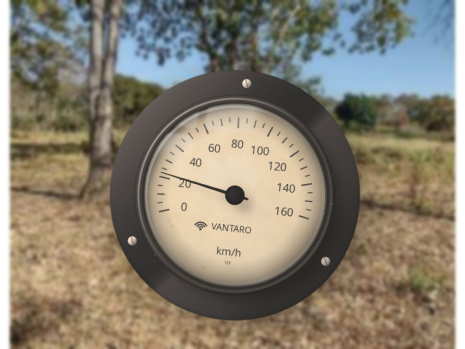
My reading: 22.5 km/h
